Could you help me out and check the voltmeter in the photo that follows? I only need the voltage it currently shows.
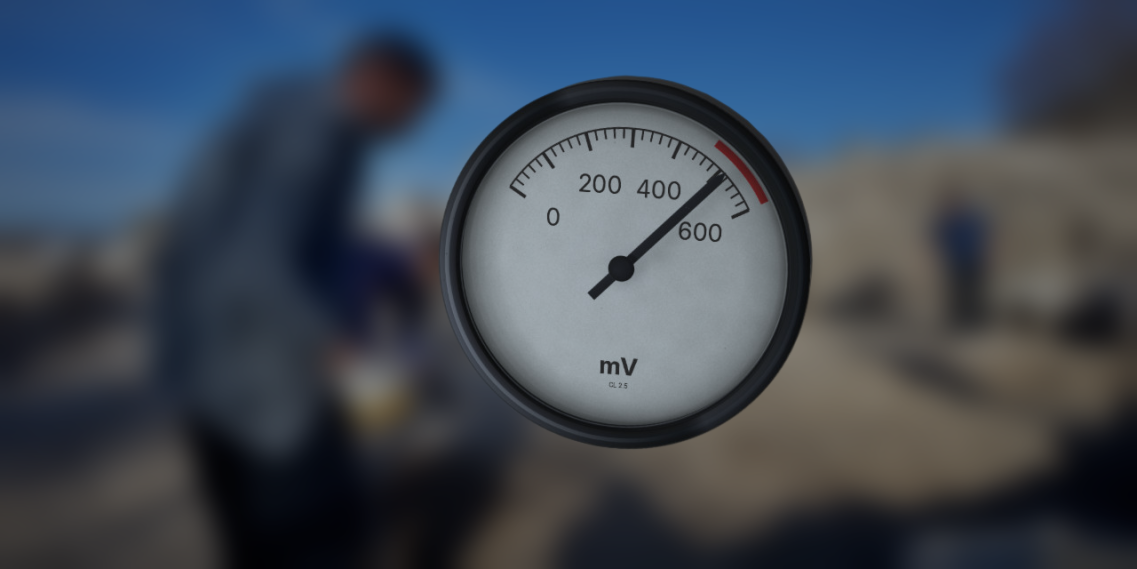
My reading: 510 mV
